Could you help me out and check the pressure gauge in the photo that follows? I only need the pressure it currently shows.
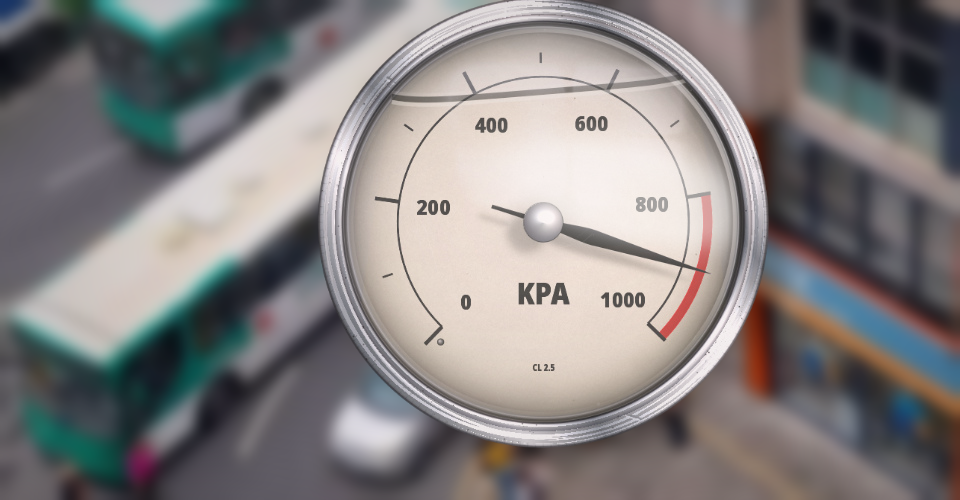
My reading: 900 kPa
